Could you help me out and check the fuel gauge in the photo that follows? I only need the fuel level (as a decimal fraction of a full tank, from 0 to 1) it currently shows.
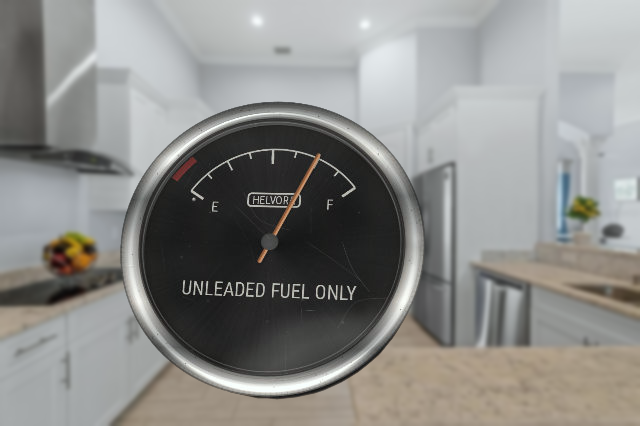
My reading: 0.75
